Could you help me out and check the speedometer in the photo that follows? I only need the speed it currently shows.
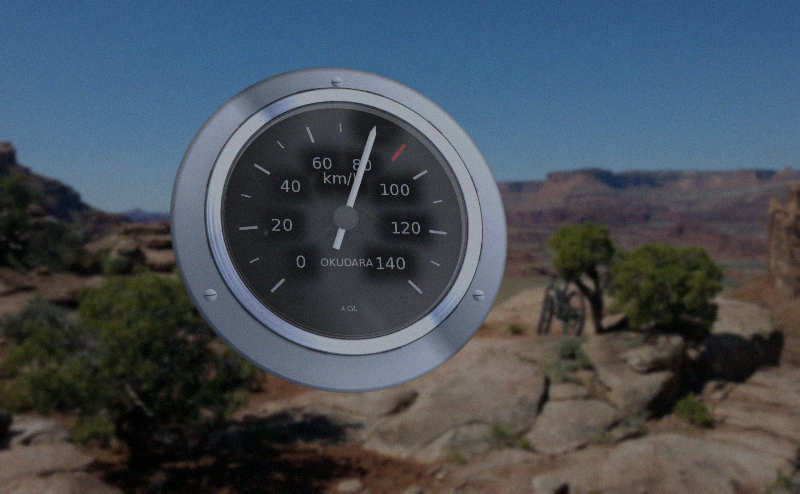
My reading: 80 km/h
